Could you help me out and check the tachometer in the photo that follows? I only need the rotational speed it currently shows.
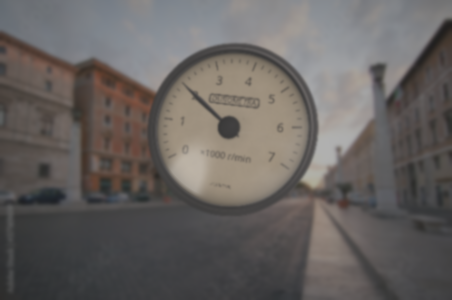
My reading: 2000 rpm
